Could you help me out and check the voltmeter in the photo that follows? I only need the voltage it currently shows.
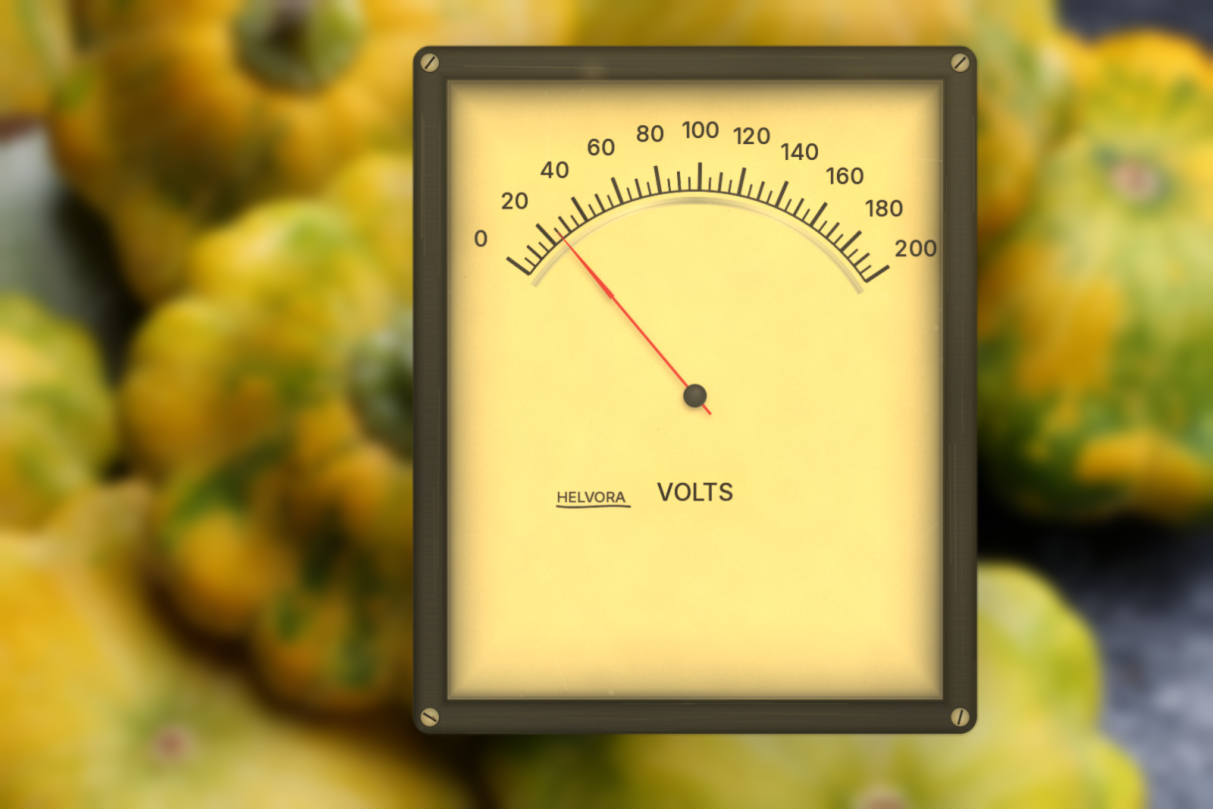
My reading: 25 V
